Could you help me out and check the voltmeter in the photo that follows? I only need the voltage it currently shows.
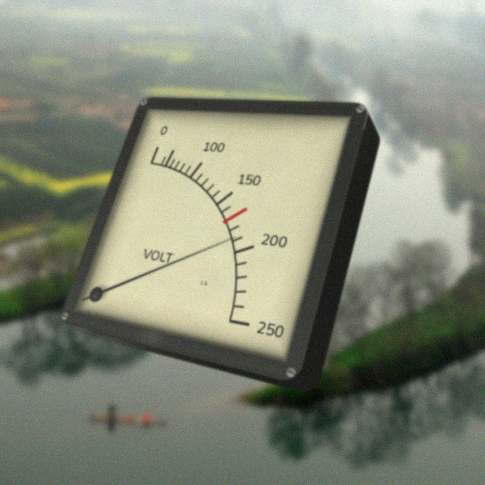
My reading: 190 V
